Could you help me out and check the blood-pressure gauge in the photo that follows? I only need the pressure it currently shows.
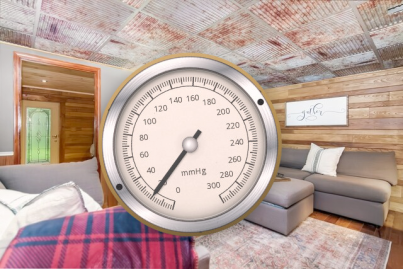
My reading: 20 mmHg
